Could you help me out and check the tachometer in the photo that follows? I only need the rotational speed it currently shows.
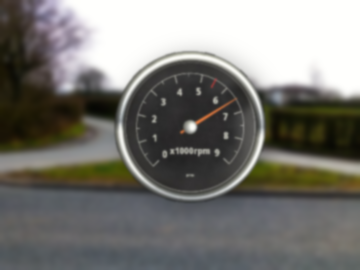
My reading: 6500 rpm
